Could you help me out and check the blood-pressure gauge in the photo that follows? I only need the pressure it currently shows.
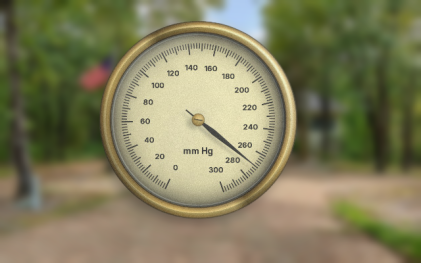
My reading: 270 mmHg
